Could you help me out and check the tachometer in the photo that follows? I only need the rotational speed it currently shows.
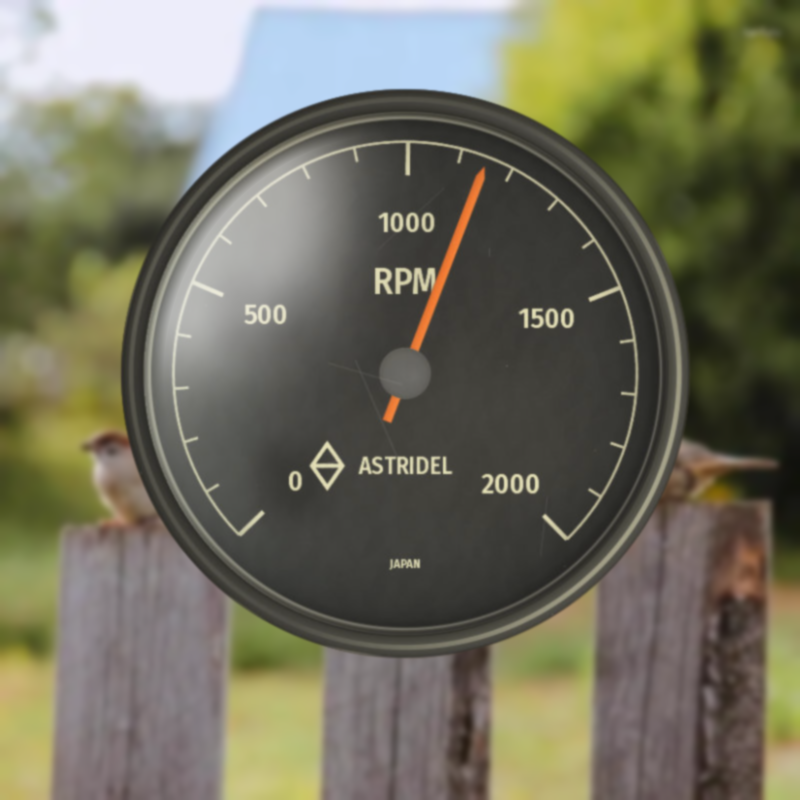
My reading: 1150 rpm
